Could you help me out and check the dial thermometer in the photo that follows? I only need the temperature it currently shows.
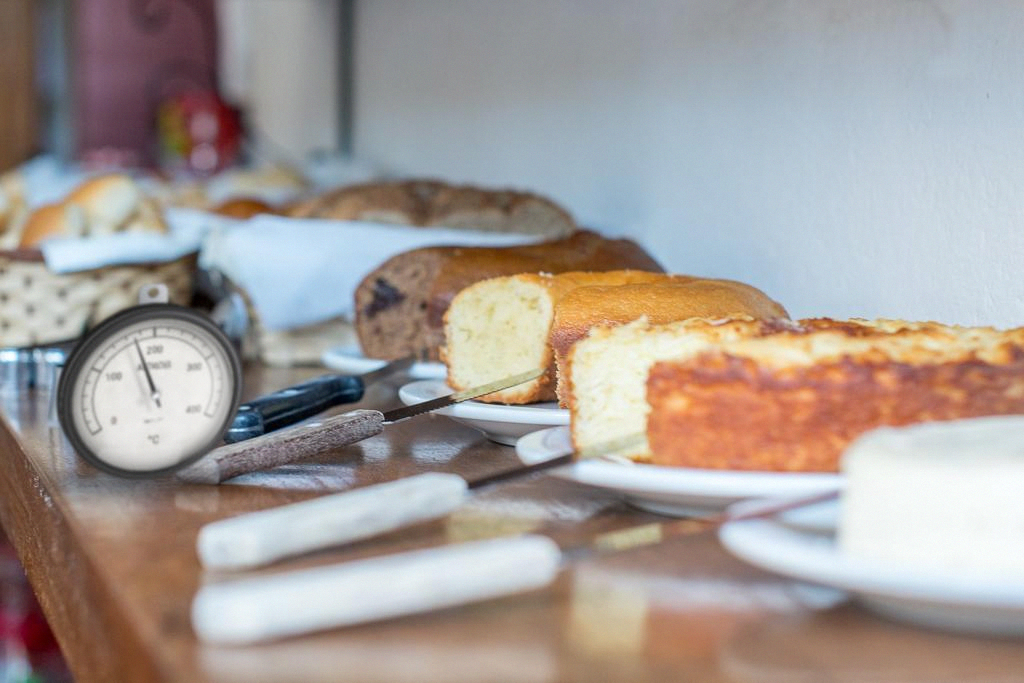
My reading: 170 °C
